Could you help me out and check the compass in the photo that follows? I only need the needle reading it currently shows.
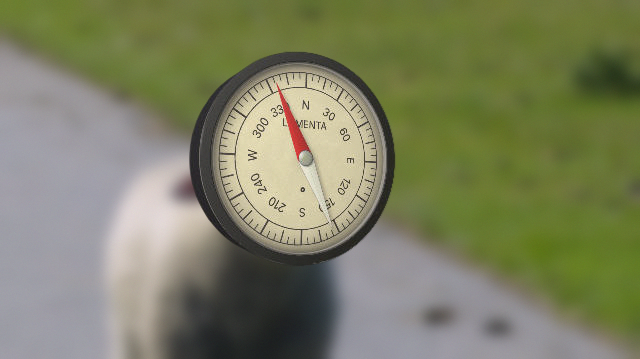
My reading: 335 °
